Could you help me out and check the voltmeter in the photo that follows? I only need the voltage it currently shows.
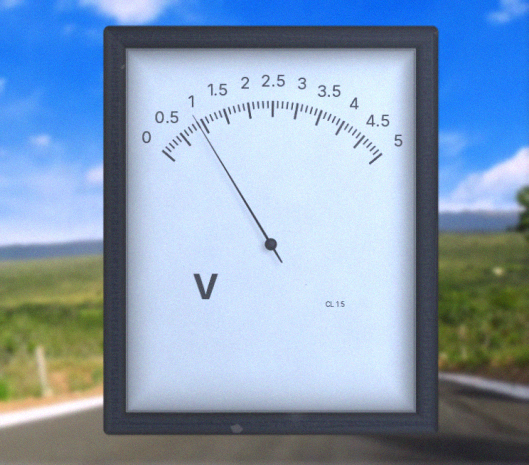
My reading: 0.9 V
